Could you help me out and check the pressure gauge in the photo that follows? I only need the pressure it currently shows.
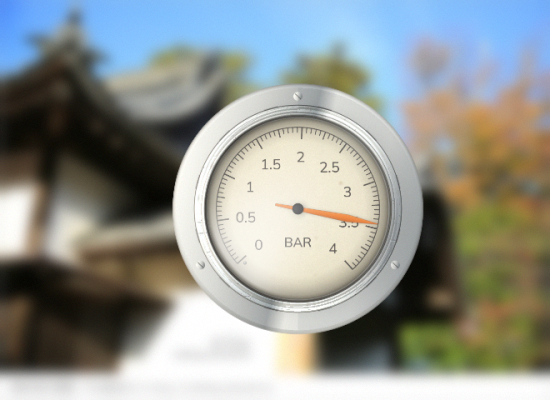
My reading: 3.45 bar
